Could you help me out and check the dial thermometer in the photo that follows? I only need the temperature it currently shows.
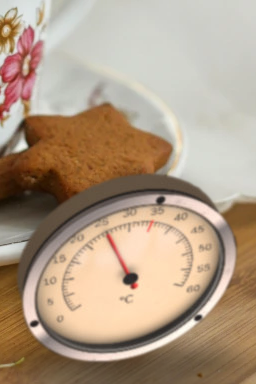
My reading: 25 °C
